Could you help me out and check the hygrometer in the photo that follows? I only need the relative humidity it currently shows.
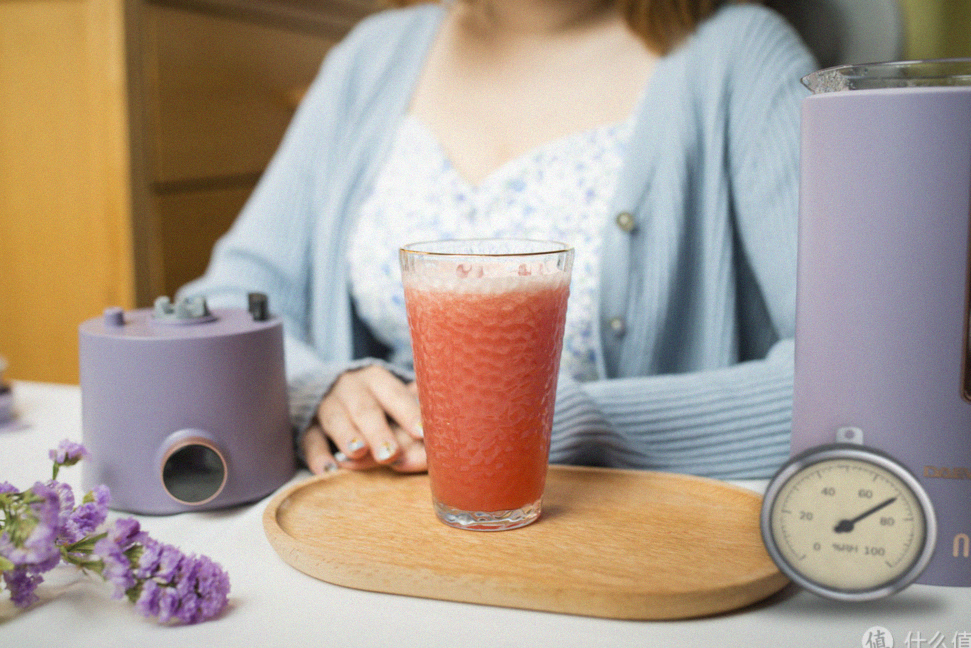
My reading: 70 %
